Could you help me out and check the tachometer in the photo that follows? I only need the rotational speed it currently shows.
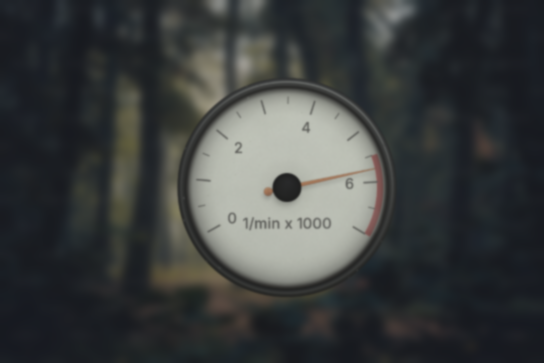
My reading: 5750 rpm
